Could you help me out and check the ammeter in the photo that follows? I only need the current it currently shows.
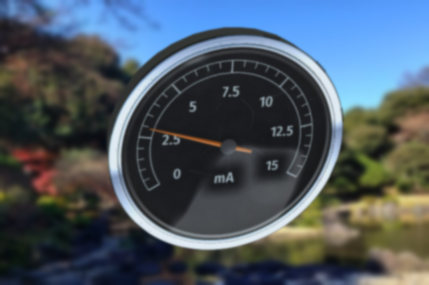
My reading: 3 mA
